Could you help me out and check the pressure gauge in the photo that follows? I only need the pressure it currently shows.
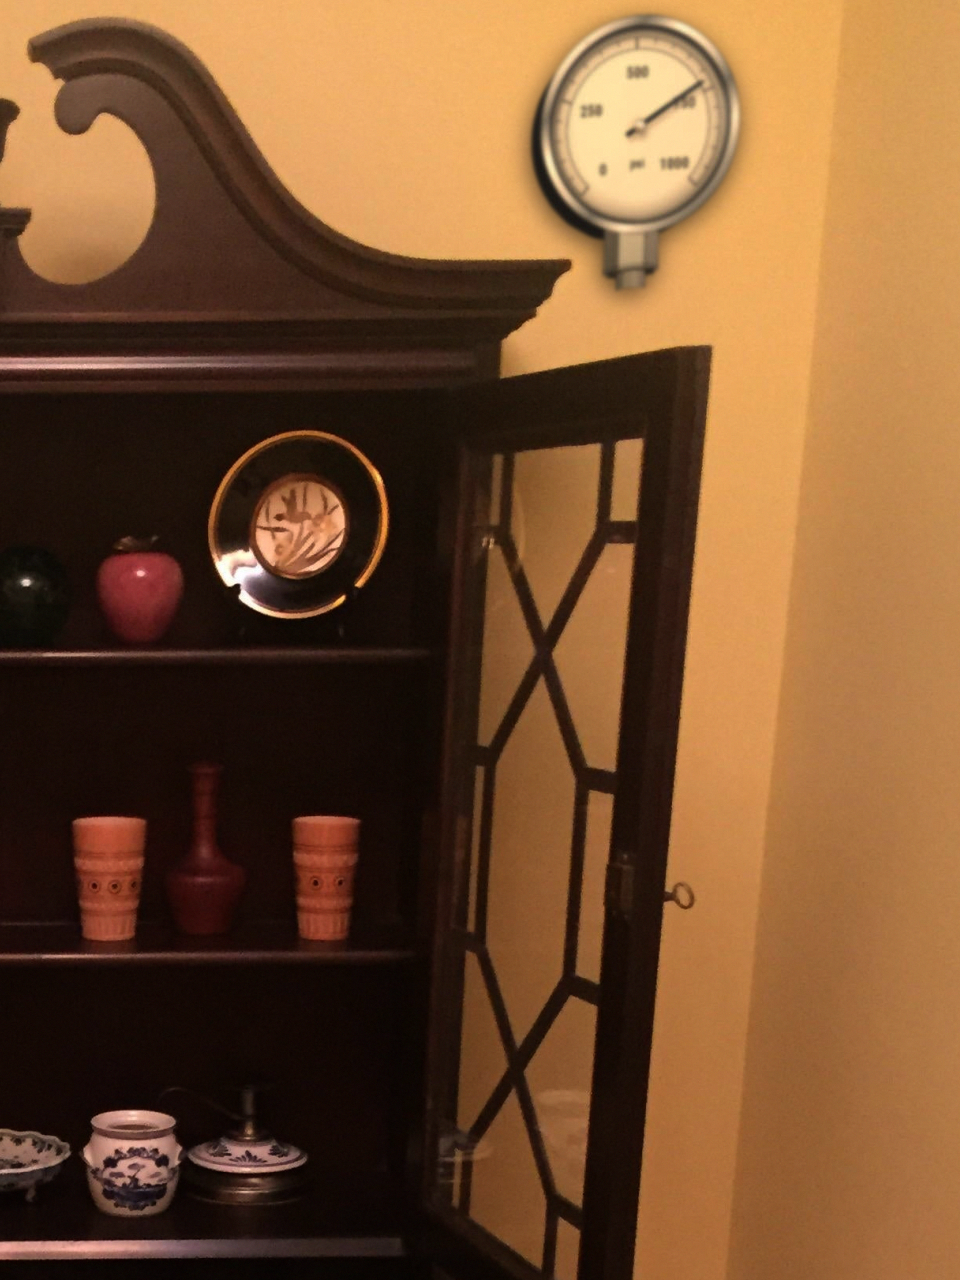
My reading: 725 psi
